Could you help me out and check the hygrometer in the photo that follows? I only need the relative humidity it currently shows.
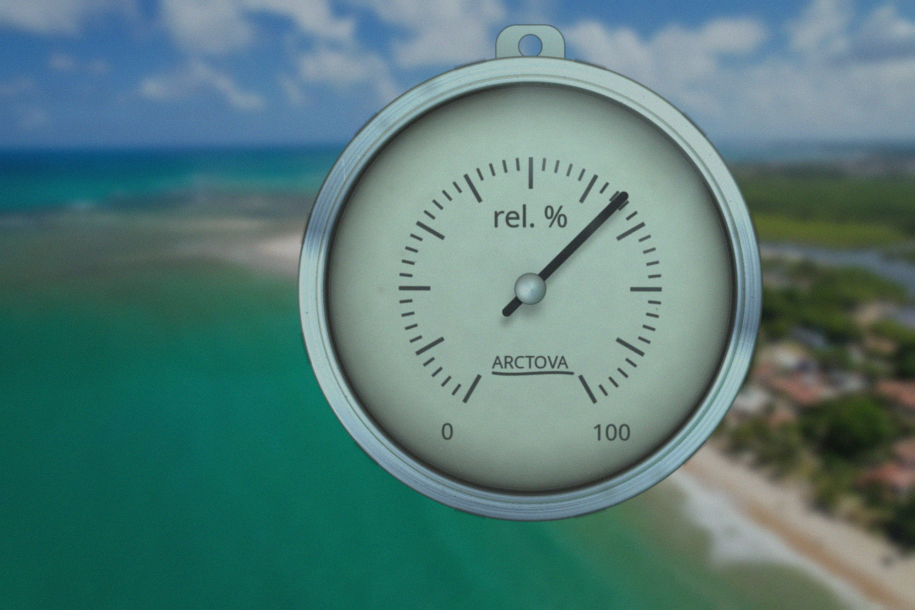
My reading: 65 %
